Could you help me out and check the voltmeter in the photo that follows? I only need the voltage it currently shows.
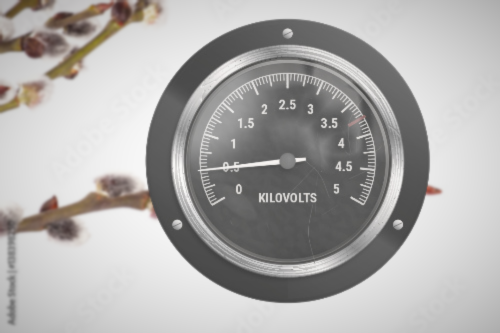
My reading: 0.5 kV
